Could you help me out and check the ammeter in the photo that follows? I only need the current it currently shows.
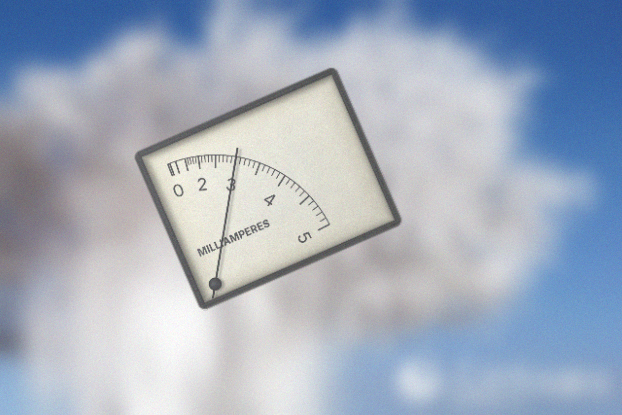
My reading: 3 mA
